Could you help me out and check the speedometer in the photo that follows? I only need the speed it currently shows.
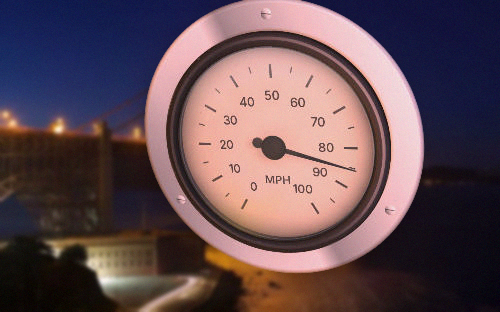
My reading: 85 mph
